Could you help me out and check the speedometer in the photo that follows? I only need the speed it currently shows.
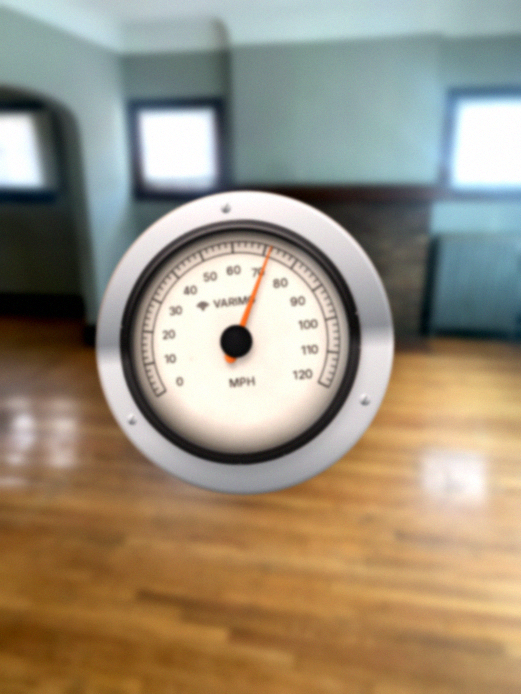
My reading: 72 mph
